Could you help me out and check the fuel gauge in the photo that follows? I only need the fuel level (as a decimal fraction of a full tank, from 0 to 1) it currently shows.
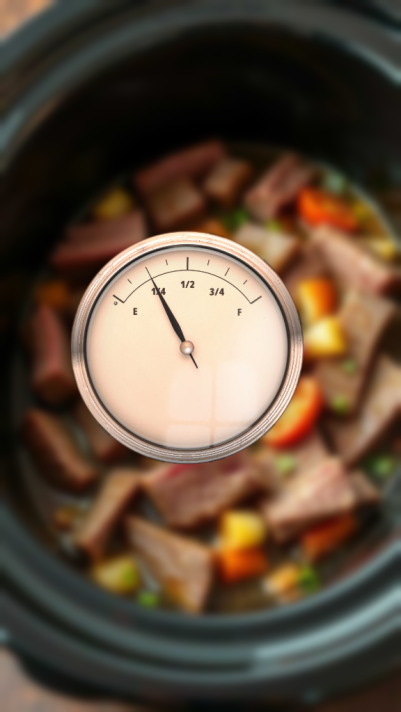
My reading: 0.25
